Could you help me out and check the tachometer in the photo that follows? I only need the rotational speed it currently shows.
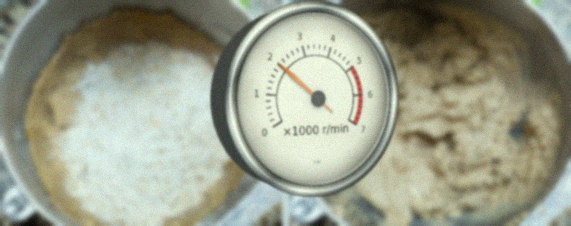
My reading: 2000 rpm
